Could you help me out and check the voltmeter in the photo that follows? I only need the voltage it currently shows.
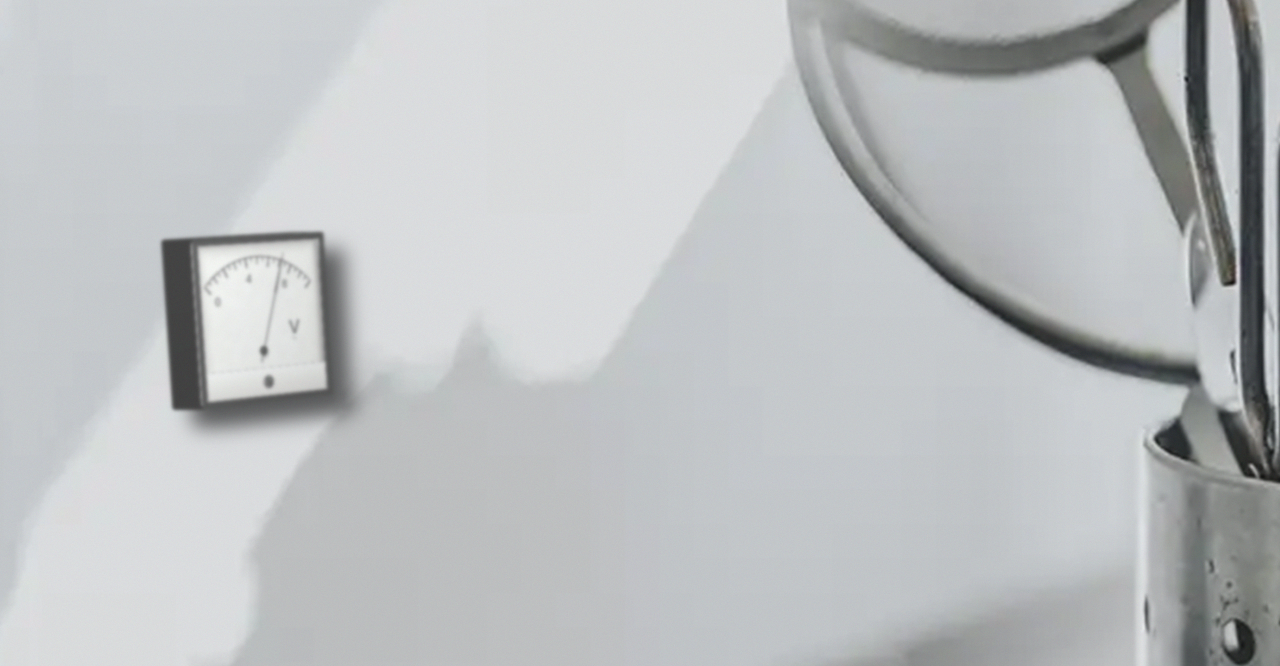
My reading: 7 V
